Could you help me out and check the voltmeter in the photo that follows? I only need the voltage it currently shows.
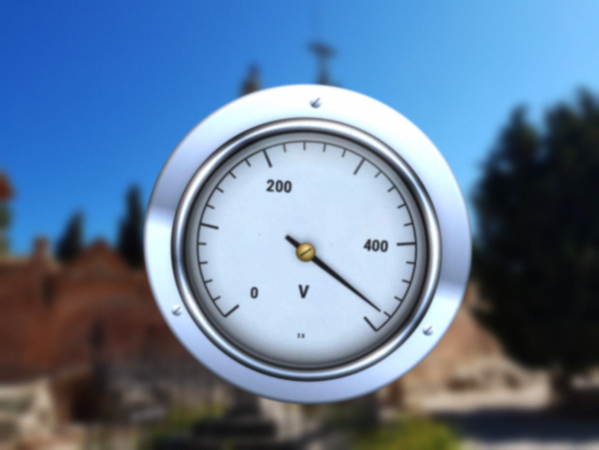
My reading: 480 V
